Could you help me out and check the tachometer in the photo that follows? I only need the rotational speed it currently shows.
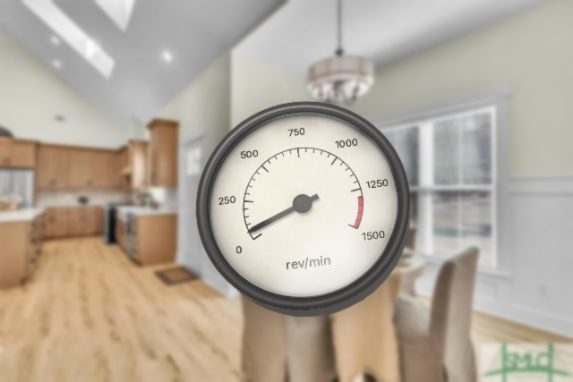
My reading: 50 rpm
